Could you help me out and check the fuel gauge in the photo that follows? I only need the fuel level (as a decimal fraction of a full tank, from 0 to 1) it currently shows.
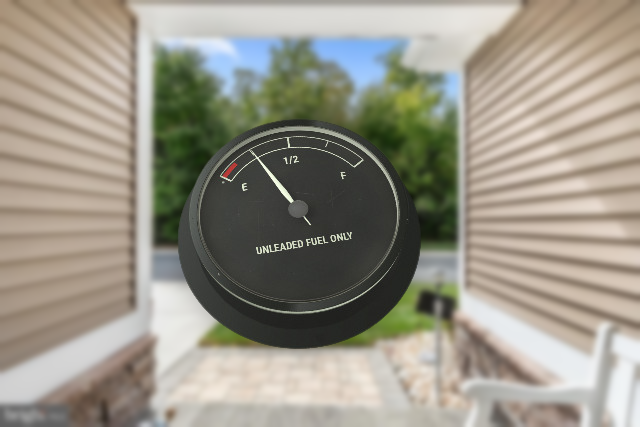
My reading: 0.25
